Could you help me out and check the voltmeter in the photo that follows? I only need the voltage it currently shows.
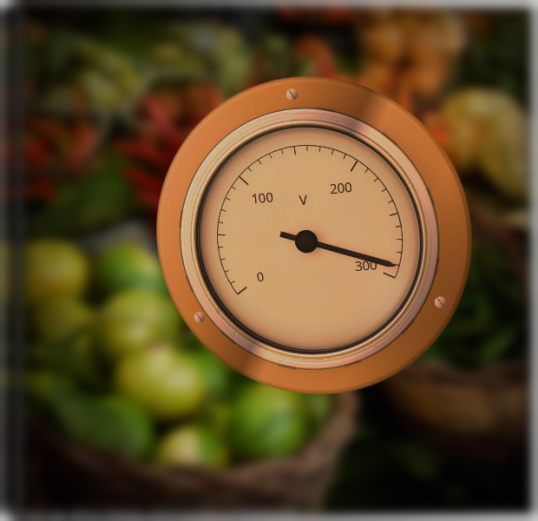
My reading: 290 V
